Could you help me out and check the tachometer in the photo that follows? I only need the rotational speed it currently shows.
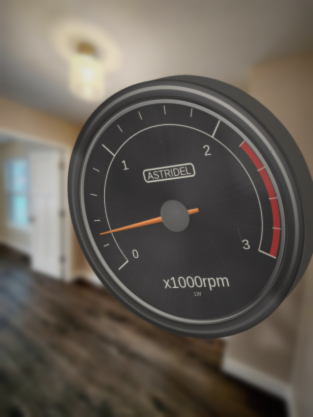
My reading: 300 rpm
